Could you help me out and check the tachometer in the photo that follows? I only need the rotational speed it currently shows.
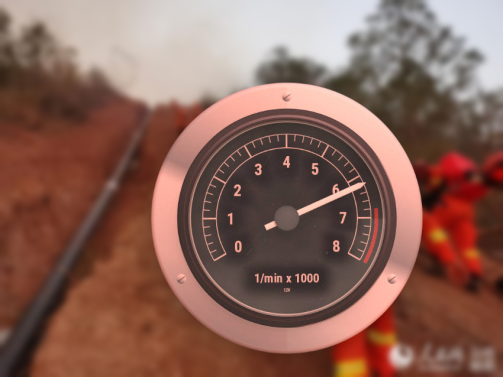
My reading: 6200 rpm
